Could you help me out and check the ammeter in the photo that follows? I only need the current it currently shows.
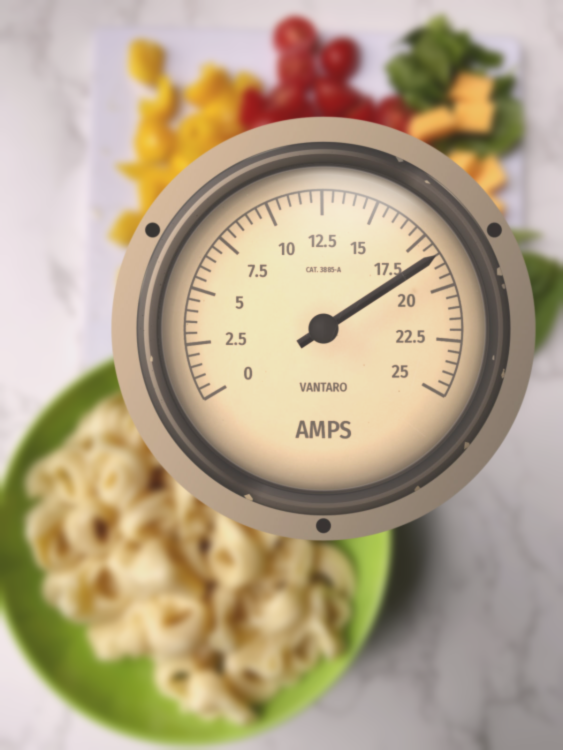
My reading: 18.5 A
